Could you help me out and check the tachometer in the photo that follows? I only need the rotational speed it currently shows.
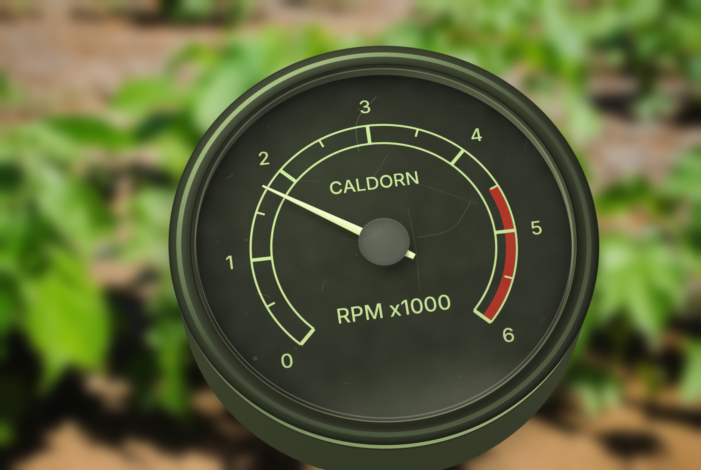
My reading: 1750 rpm
